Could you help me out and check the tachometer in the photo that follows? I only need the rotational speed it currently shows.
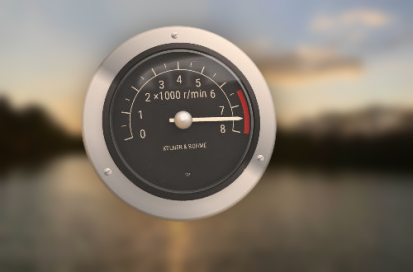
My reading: 7500 rpm
